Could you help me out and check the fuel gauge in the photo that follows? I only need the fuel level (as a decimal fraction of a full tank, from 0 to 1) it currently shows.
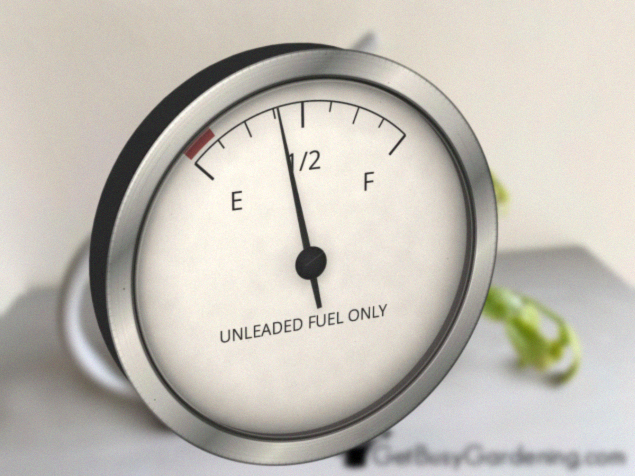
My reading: 0.375
